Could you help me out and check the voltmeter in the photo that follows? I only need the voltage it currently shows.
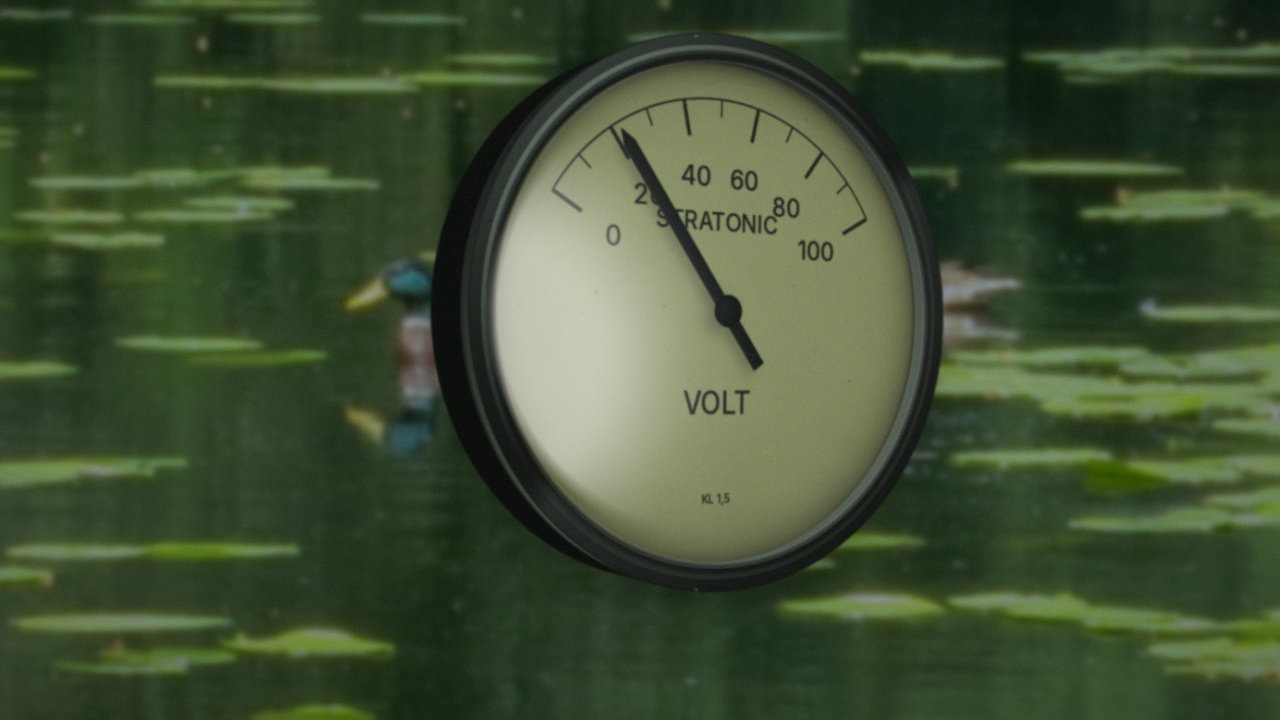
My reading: 20 V
